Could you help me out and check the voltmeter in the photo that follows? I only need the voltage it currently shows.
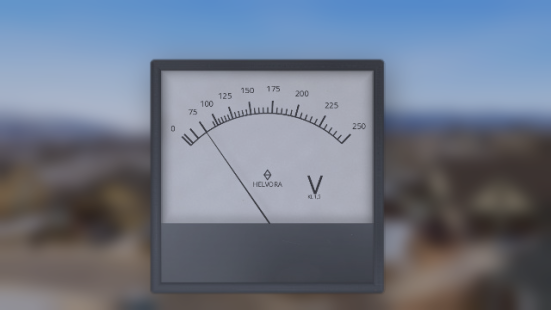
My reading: 75 V
